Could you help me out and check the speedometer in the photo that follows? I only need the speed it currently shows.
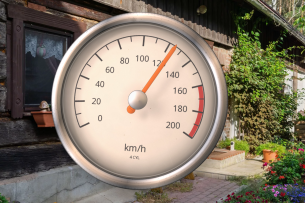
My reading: 125 km/h
